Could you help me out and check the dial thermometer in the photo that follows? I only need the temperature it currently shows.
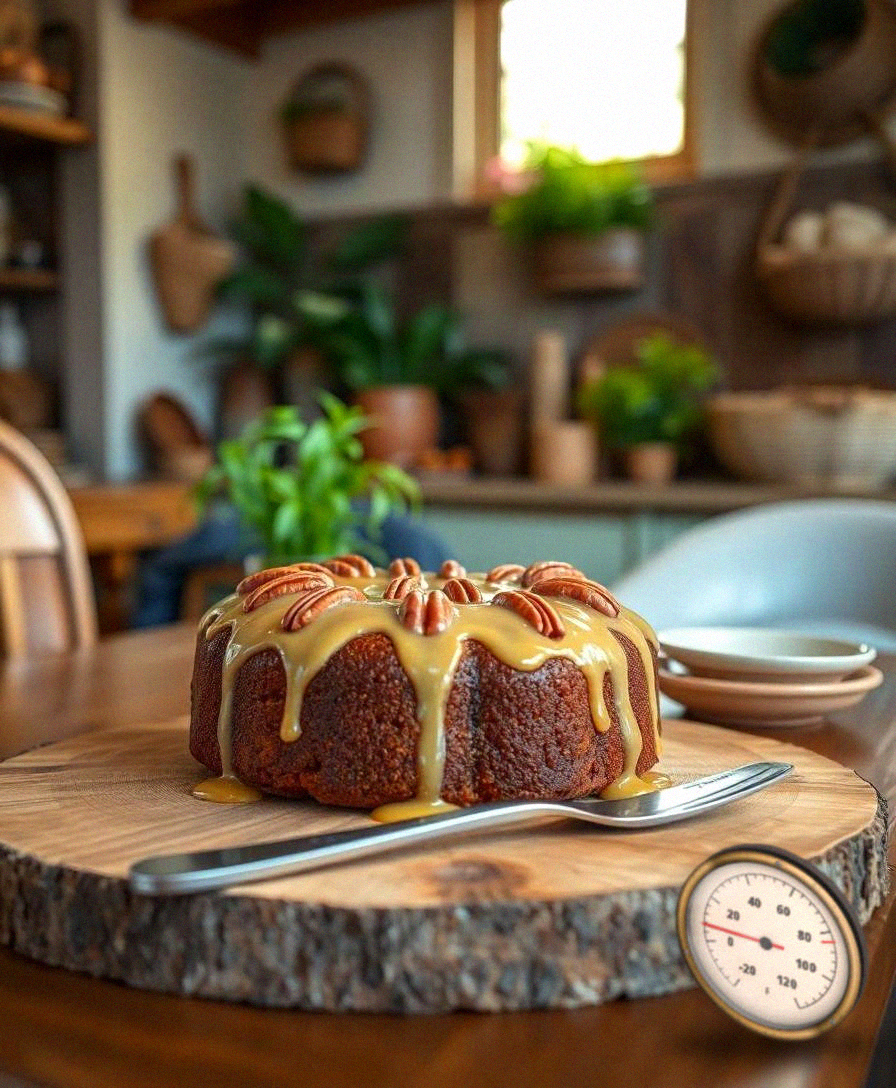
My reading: 8 °F
